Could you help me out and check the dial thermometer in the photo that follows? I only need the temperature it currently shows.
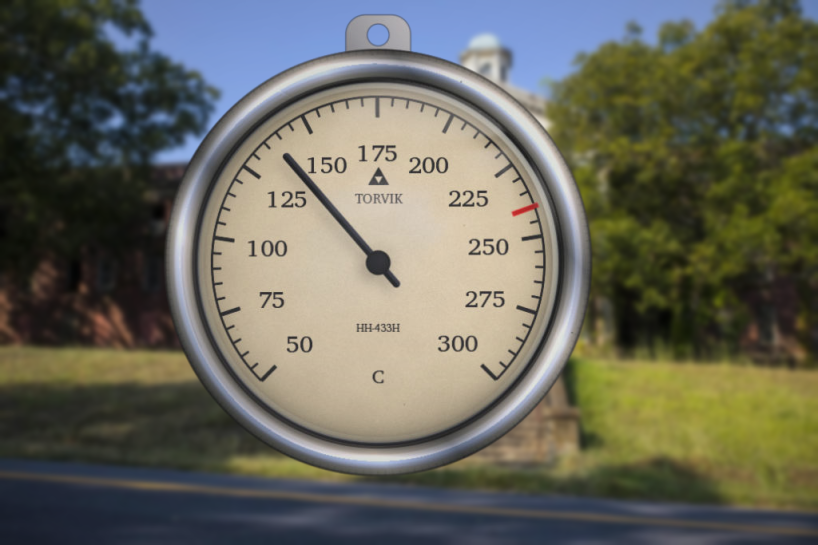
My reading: 137.5 °C
